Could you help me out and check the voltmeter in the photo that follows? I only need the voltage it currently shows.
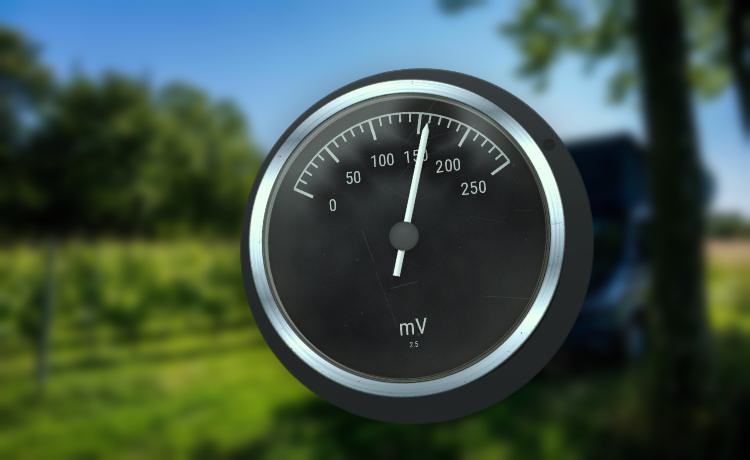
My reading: 160 mV
